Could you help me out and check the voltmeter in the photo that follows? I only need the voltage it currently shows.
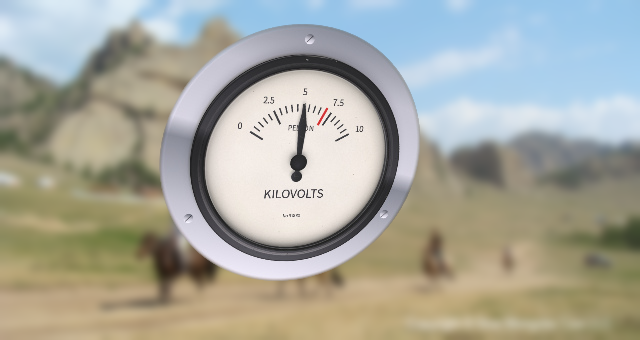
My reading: 5 kV
